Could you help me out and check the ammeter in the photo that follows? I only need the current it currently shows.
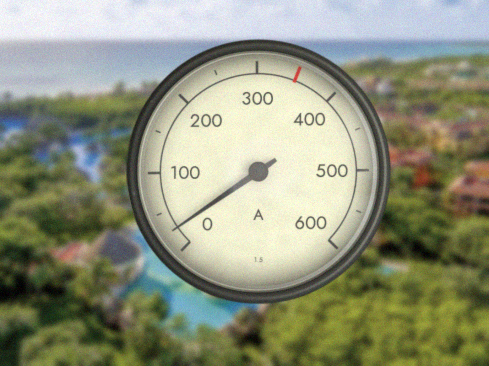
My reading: 25 A
